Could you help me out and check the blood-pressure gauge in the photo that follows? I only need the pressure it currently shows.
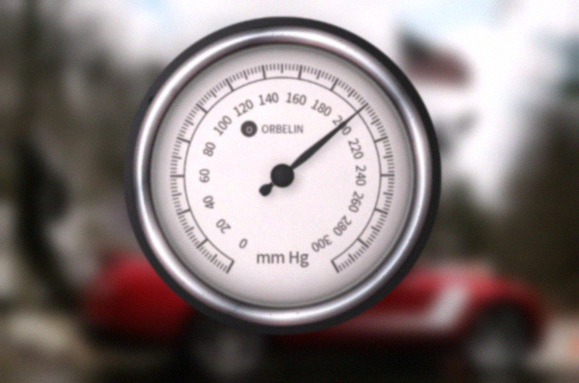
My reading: 200 mmHg
